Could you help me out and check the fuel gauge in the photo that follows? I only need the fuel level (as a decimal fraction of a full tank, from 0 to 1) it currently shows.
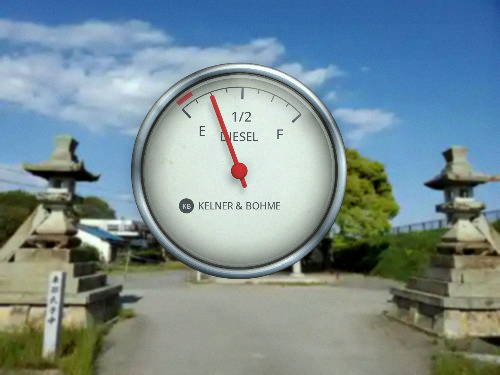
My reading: 0.25
